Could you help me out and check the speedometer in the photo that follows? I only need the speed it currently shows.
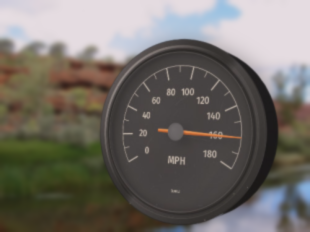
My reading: 160 mph
